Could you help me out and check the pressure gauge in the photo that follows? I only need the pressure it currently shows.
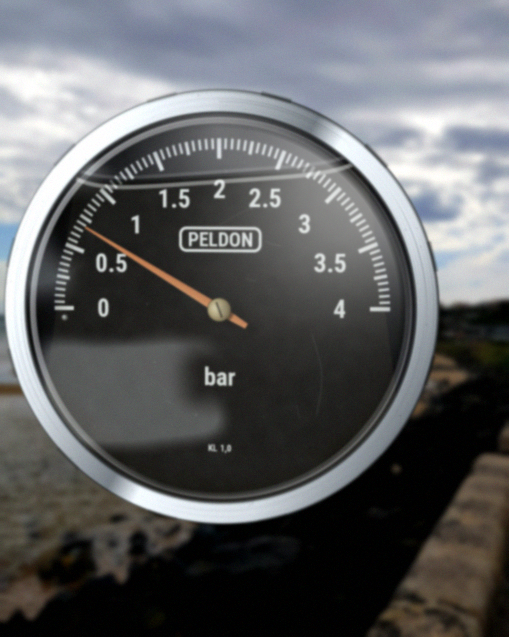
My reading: 0.7 bar
